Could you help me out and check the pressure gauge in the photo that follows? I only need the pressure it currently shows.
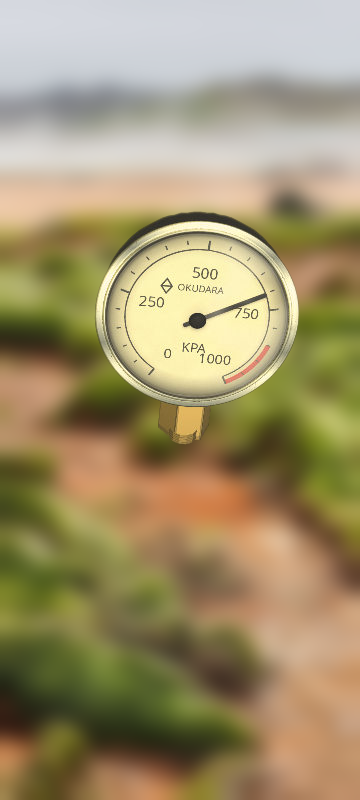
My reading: 700 kPa
